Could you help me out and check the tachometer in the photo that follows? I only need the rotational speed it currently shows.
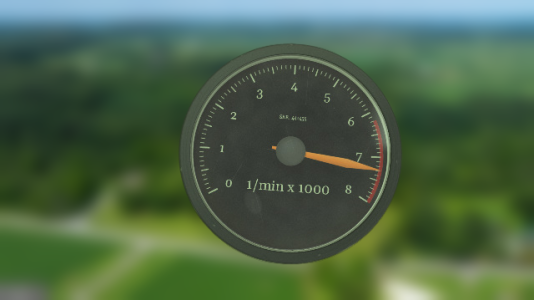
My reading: 7300 rpm
